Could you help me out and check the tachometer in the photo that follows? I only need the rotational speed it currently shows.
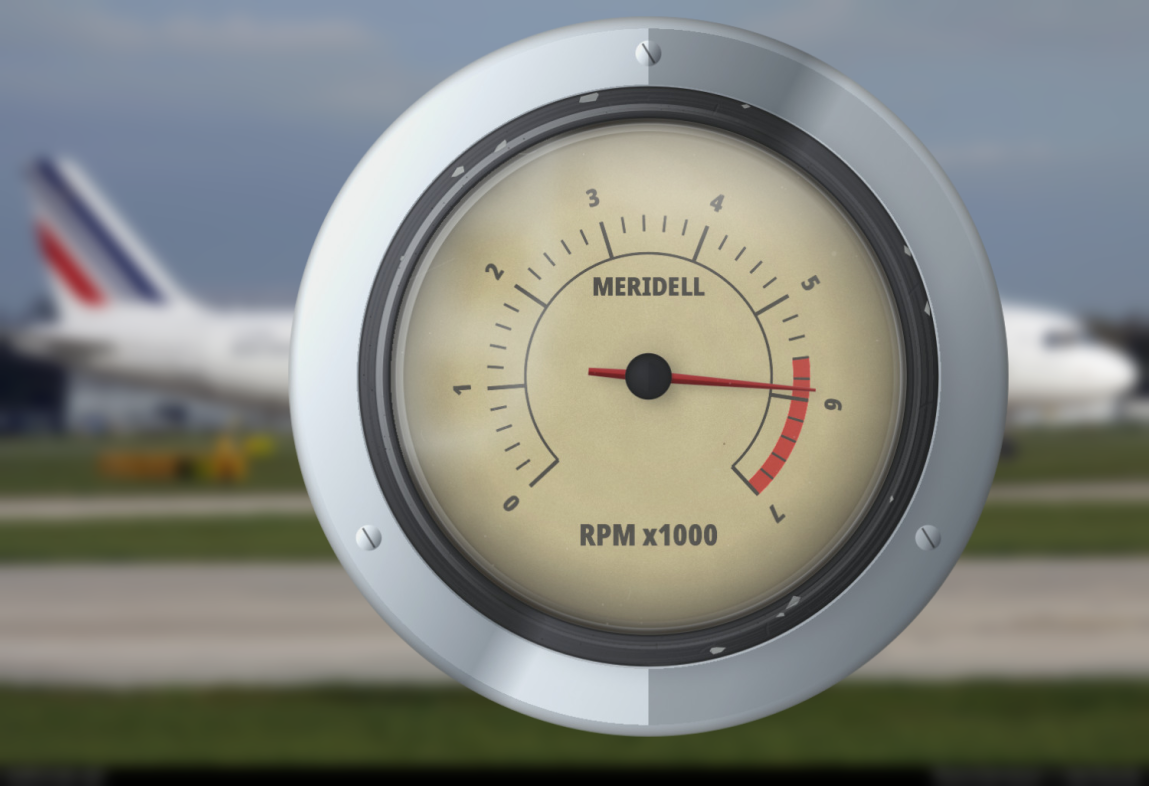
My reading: 5900 rpm
